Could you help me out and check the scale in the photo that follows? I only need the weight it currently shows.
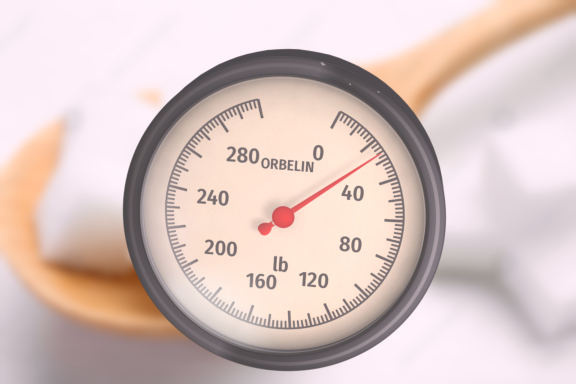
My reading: 26 lb
